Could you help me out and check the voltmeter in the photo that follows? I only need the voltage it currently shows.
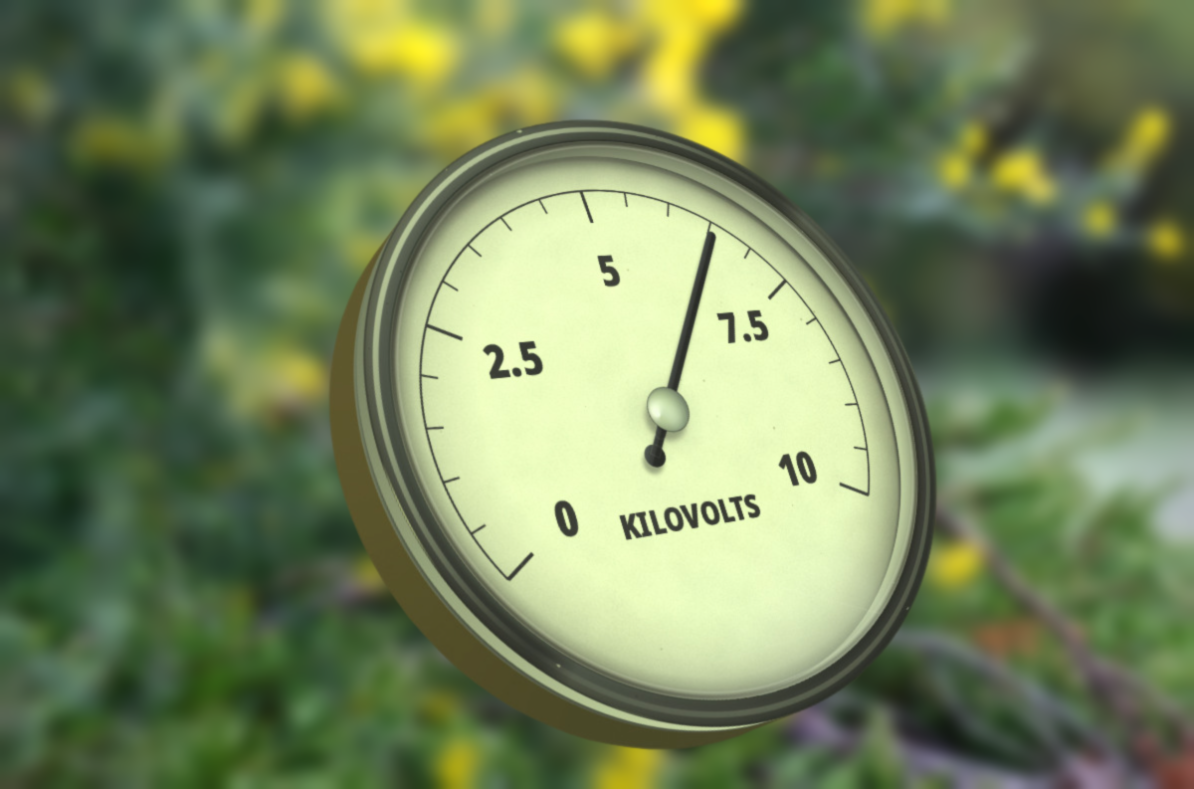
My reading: 6.5 kV
